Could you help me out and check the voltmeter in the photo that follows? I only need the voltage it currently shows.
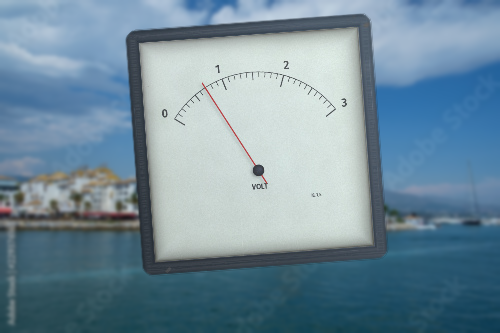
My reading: 0.7 V
